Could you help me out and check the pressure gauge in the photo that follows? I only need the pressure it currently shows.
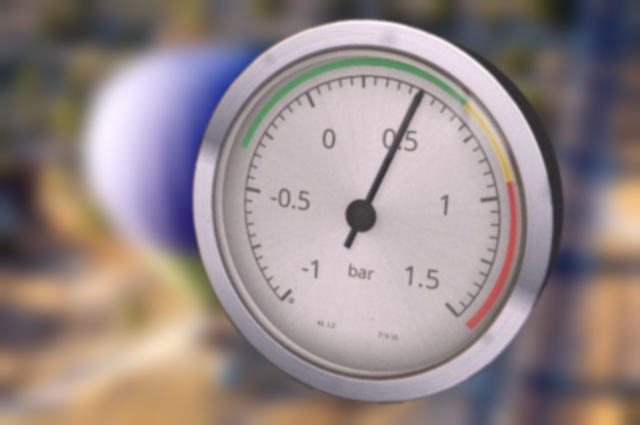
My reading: 0.5 bar
